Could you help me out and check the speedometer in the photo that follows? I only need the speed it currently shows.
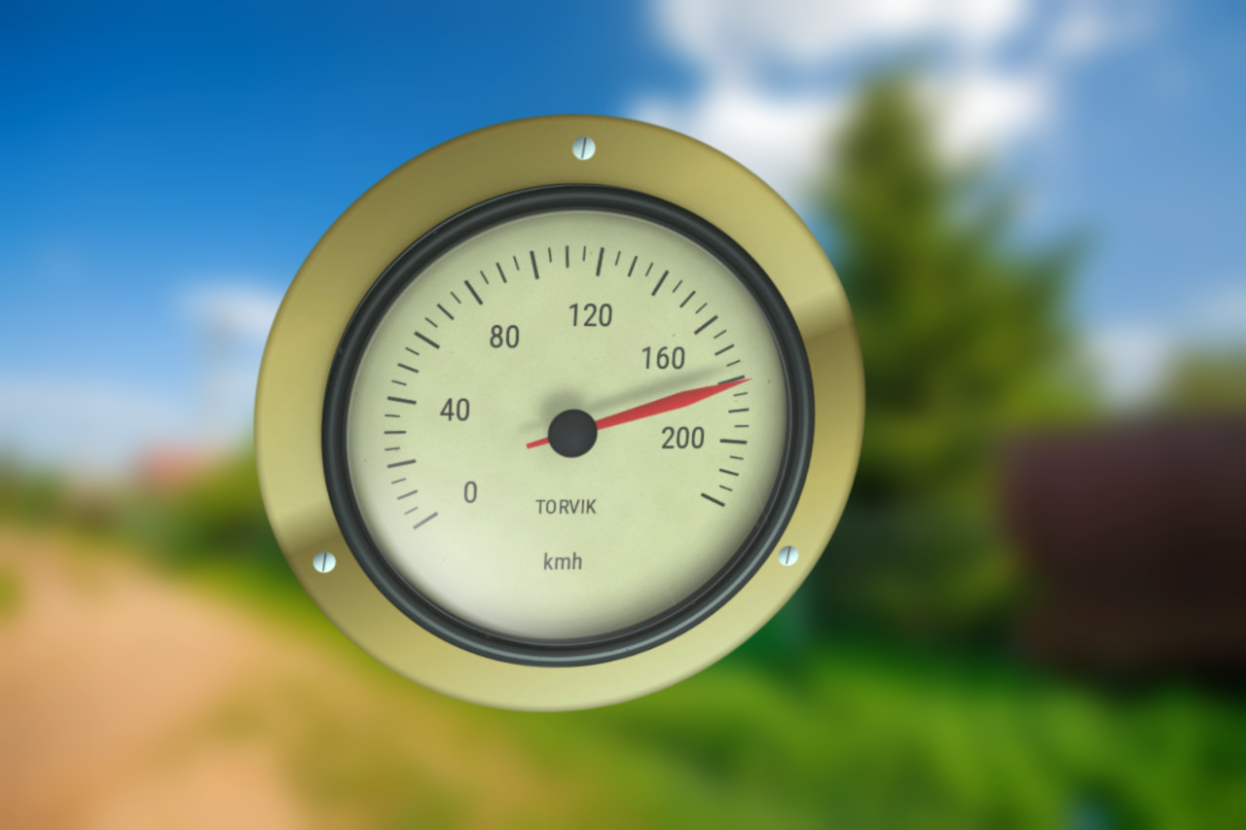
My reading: 180 km/h
